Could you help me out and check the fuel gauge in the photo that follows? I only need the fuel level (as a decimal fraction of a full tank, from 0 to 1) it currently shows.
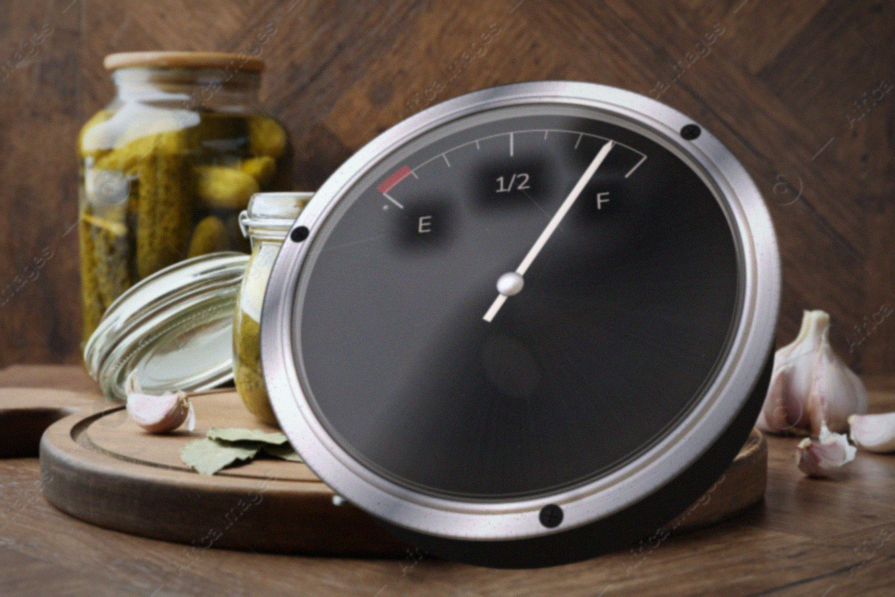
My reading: 0.875
